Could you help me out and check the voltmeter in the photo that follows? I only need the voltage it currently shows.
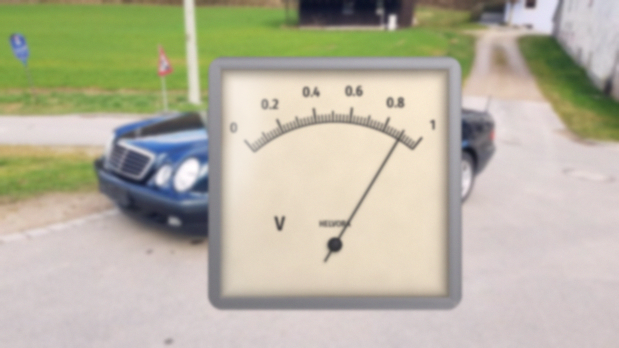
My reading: 0.9 V
